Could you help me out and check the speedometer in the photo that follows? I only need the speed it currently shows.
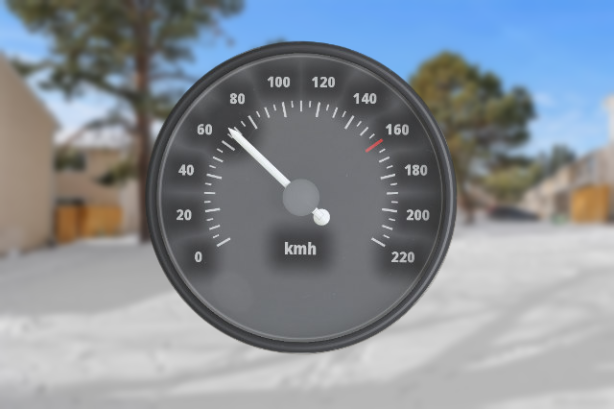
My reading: 67.5 km/h
